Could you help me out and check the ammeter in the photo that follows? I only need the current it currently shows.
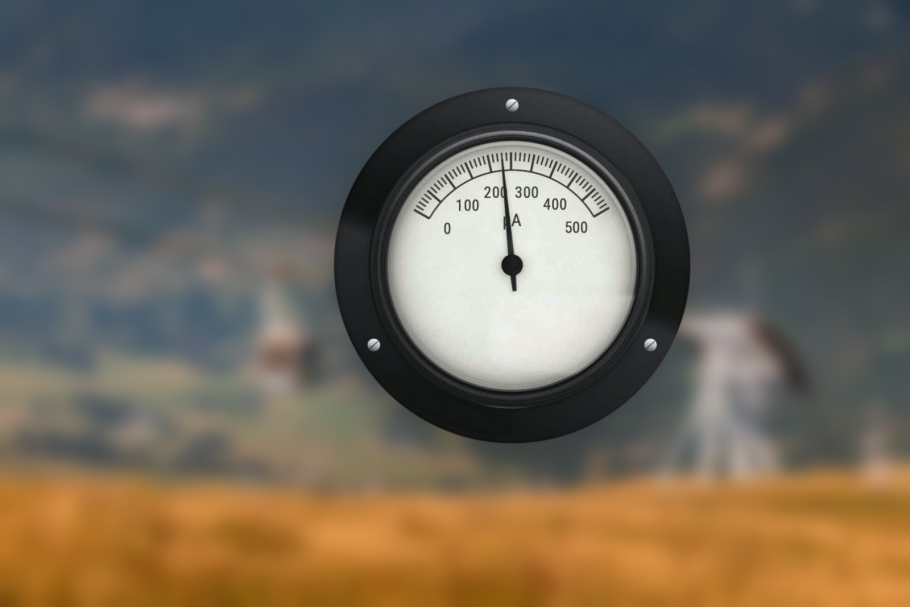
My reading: 230 µA
